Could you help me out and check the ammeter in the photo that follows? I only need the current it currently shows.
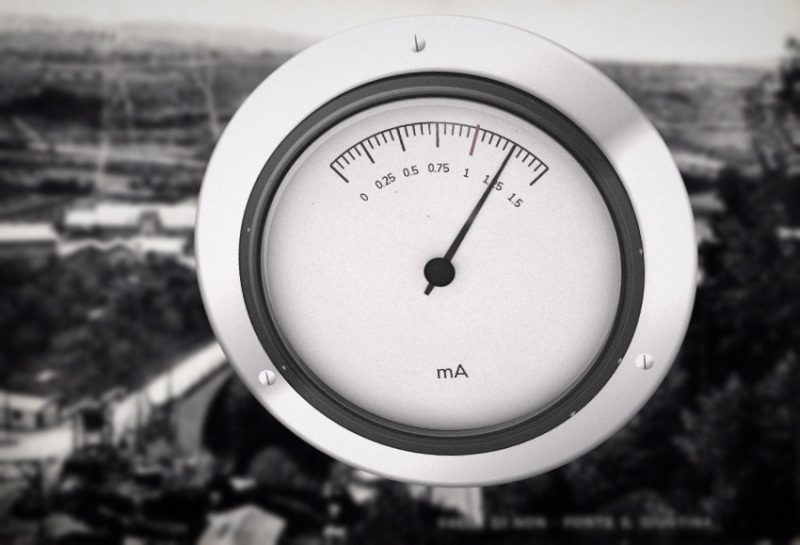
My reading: 1.25 mA
